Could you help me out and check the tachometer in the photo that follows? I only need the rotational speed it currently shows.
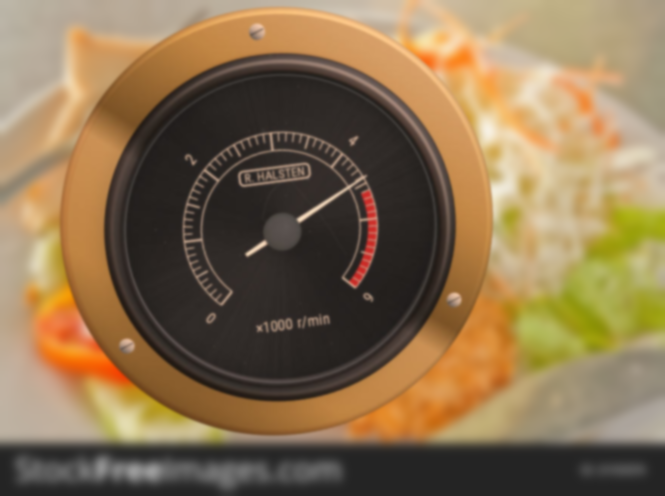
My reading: 4400 rpm
